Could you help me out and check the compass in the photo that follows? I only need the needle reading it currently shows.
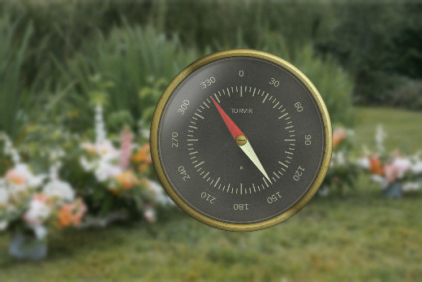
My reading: 325 °
